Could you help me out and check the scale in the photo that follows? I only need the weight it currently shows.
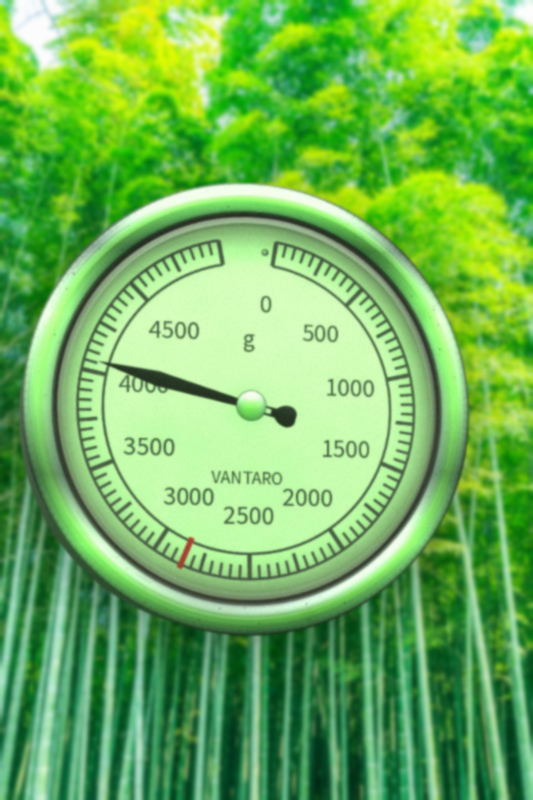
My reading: 4050 g
